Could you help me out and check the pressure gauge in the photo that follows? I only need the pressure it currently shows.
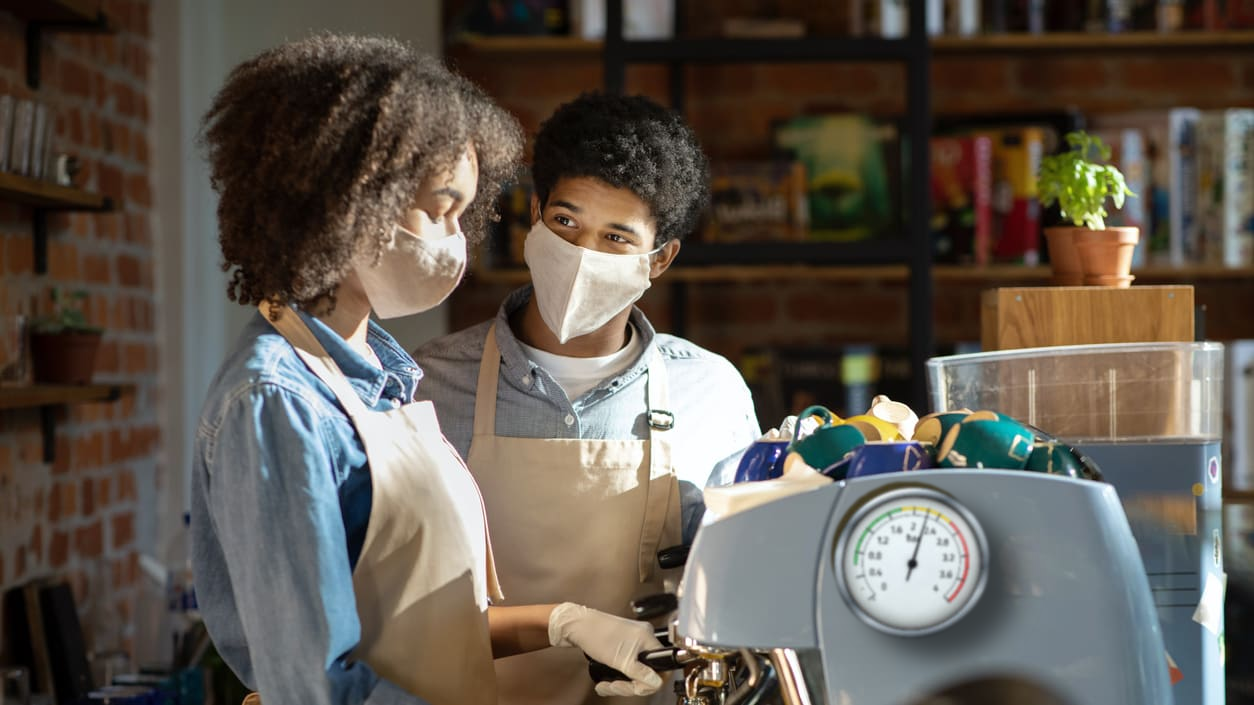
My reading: 2.2 bar
